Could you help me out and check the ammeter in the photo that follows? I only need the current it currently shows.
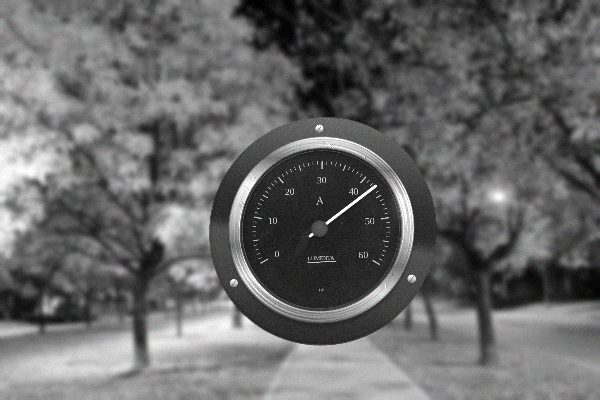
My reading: 43 A
